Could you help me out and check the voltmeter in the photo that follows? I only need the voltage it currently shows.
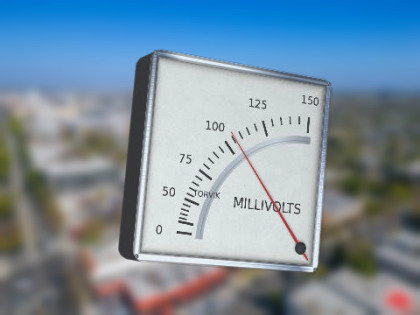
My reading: 105 mV
